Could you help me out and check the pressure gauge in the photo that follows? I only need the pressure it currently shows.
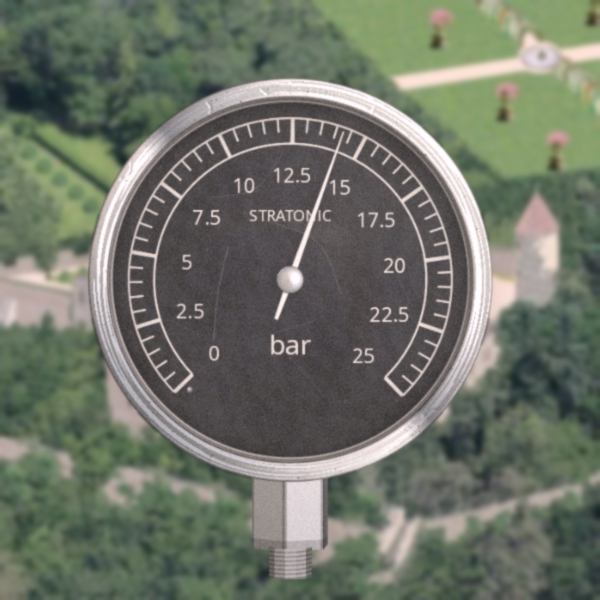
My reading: 14.25 bar
